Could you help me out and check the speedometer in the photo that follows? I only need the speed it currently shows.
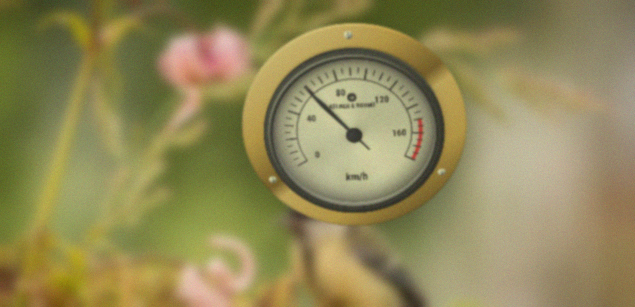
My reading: 60 km/h
